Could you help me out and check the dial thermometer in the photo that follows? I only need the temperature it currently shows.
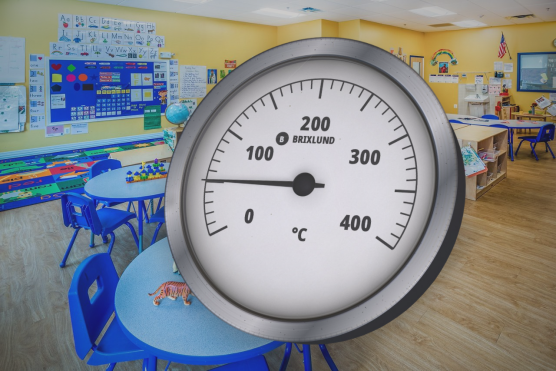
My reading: 50 °C
